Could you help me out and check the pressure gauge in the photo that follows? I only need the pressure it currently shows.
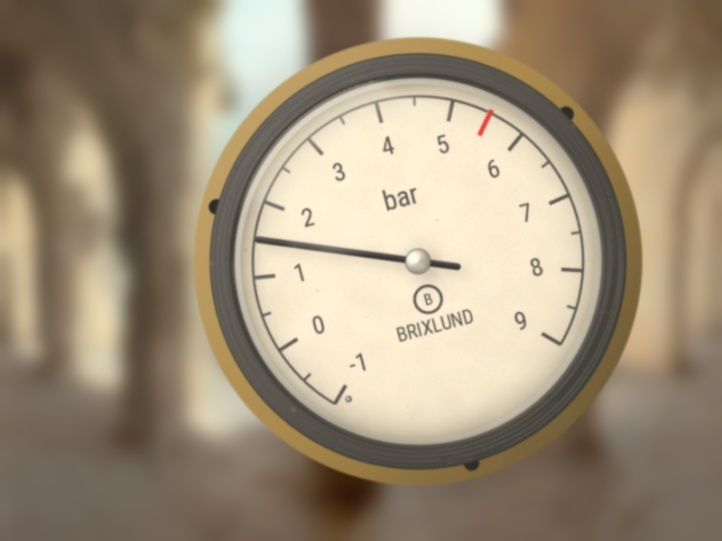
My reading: 1.5 bar
